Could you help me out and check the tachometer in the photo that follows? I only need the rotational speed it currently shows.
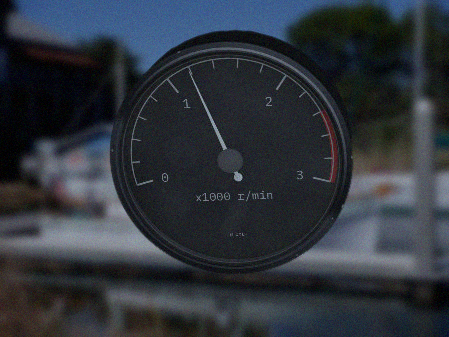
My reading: 1200 rpm
